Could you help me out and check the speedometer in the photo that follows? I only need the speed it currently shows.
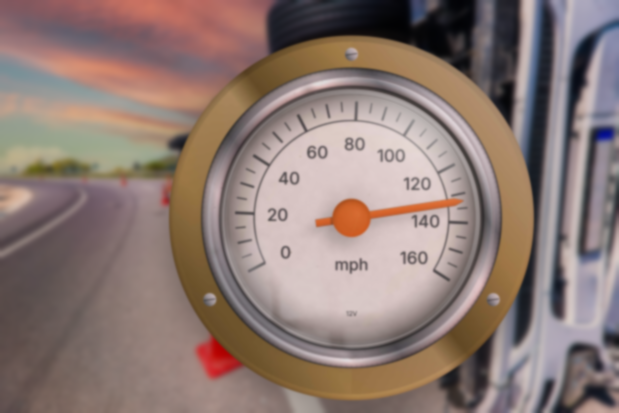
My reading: 132.5 mph
